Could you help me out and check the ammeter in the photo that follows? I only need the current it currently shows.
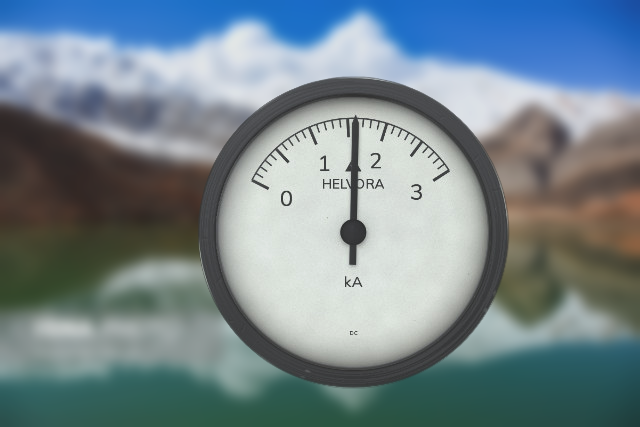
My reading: 1.6 kA
